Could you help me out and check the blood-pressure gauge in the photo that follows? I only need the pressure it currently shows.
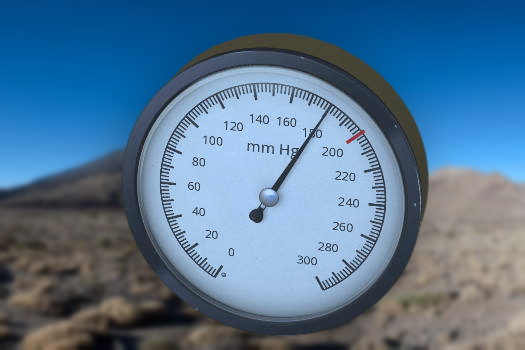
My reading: 180 mmHg
